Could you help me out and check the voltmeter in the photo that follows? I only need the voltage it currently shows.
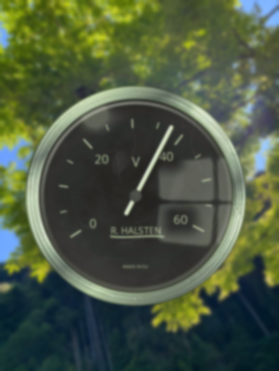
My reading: 37.5 V
